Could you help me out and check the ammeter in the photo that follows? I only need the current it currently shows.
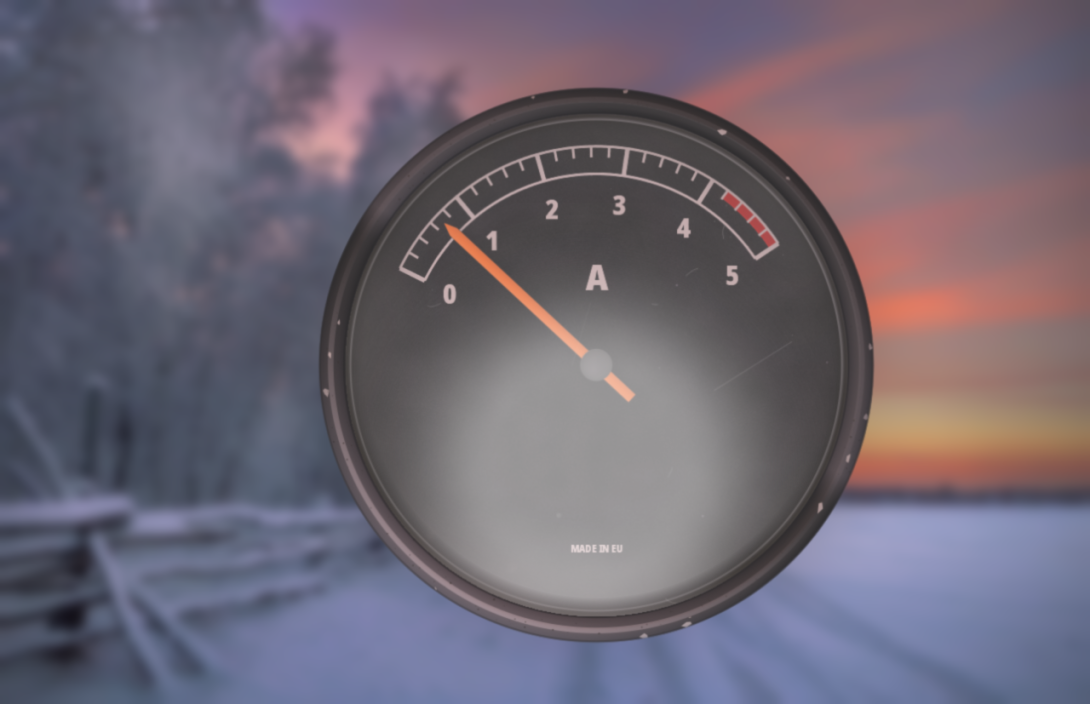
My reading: 0.7 A
